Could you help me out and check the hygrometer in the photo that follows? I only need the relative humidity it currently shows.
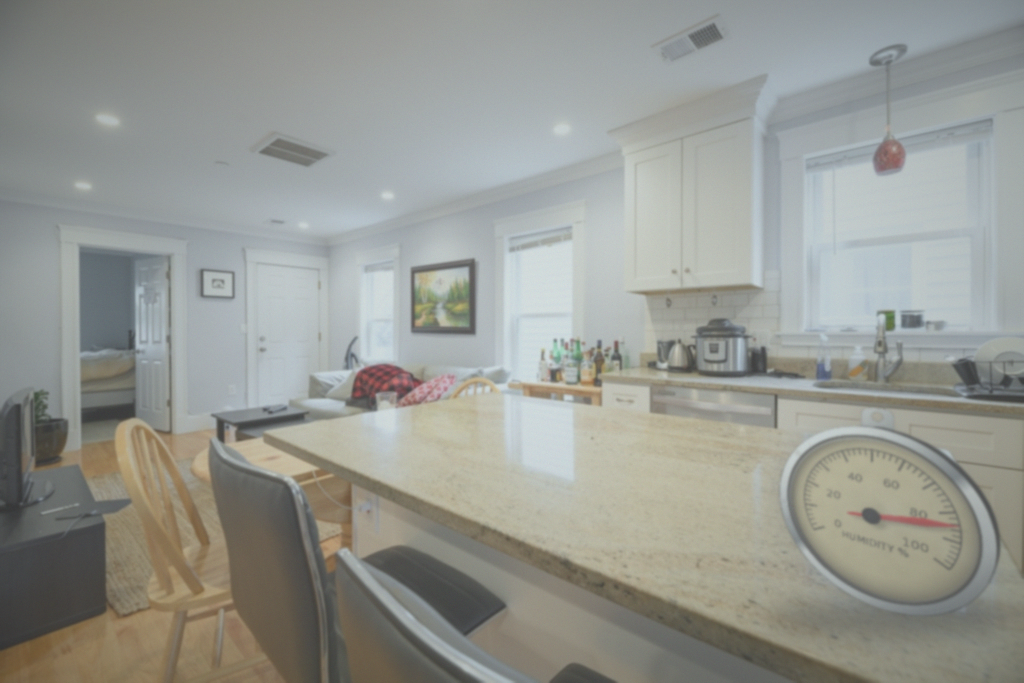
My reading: 84 %
